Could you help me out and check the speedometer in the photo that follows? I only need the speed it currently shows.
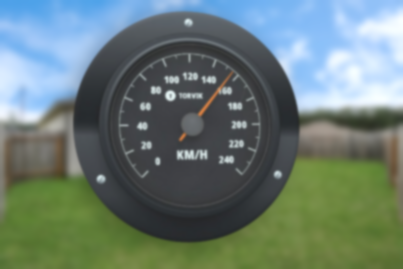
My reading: 155 km/h
